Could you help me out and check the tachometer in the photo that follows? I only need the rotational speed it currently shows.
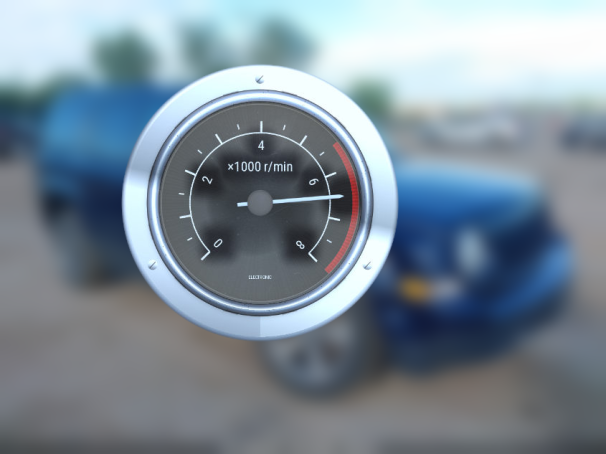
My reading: 6500 rpm
